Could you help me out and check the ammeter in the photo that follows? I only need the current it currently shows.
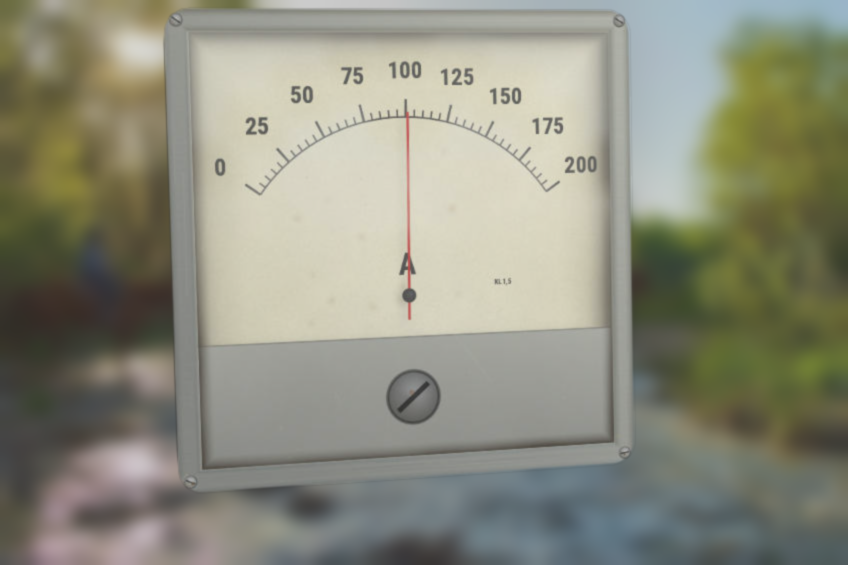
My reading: 100 A
